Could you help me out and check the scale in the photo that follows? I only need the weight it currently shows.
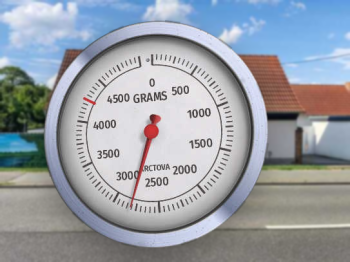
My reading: 2800 g
